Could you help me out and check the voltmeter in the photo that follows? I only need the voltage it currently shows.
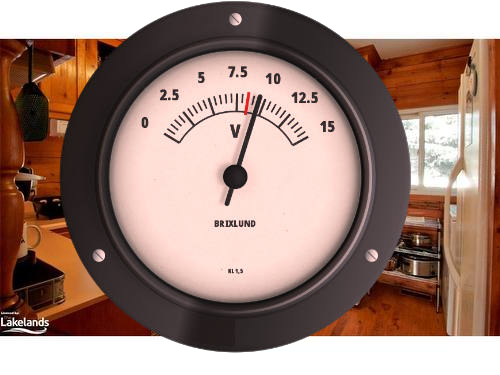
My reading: 9.5 V
